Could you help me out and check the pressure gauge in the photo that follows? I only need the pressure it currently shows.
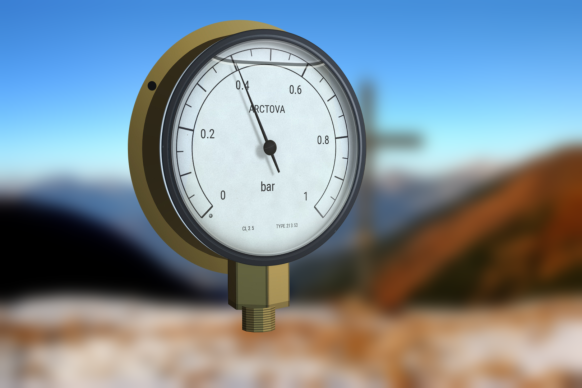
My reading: 0.4 bar
